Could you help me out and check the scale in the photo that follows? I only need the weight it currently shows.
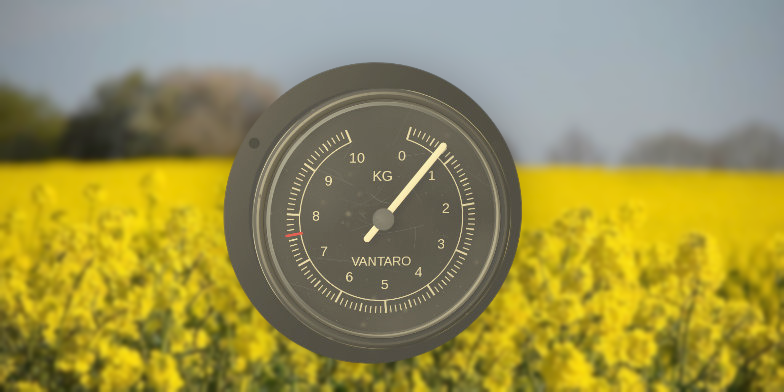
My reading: 0.7 kg
